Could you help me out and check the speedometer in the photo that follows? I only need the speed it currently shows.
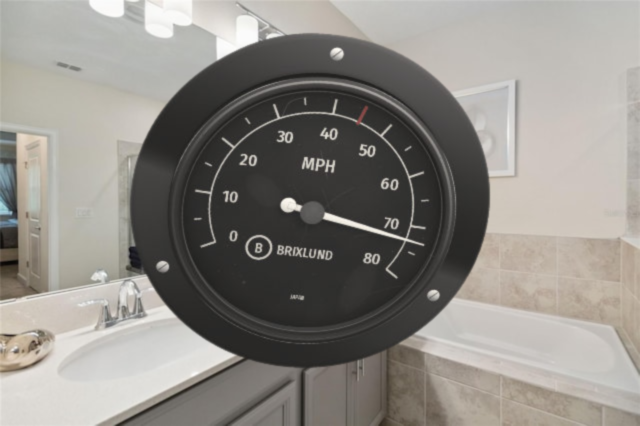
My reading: 72.5 mph
